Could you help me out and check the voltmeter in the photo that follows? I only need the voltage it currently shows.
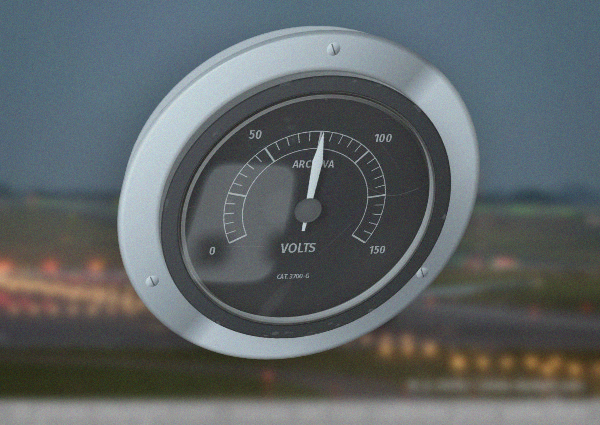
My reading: 75 V
